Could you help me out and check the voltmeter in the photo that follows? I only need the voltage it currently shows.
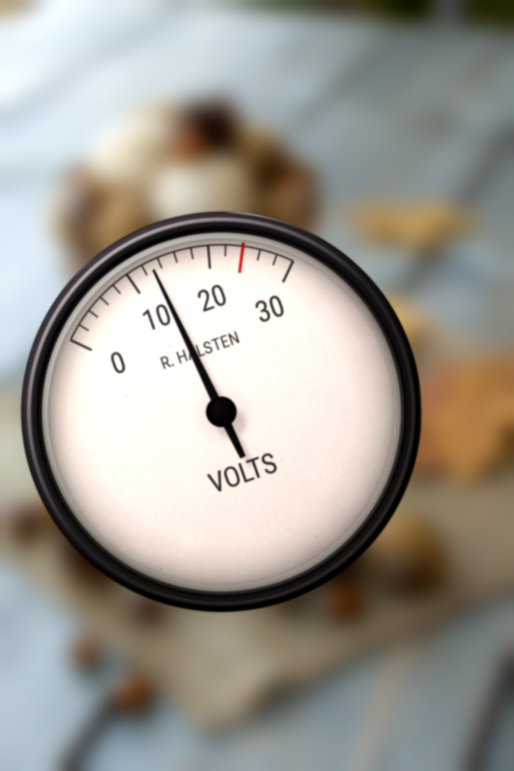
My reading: 13 V
